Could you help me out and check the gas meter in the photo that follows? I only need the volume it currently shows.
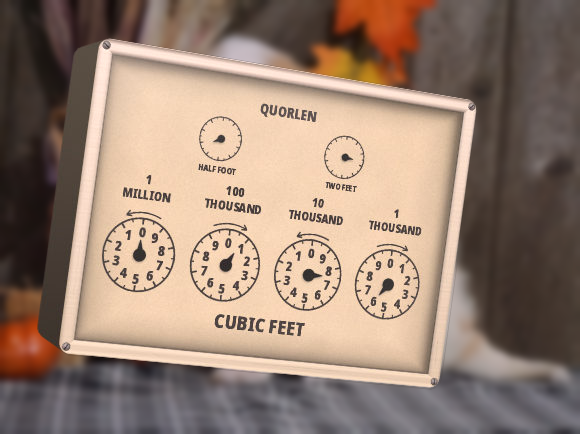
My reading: 7600 ft³
